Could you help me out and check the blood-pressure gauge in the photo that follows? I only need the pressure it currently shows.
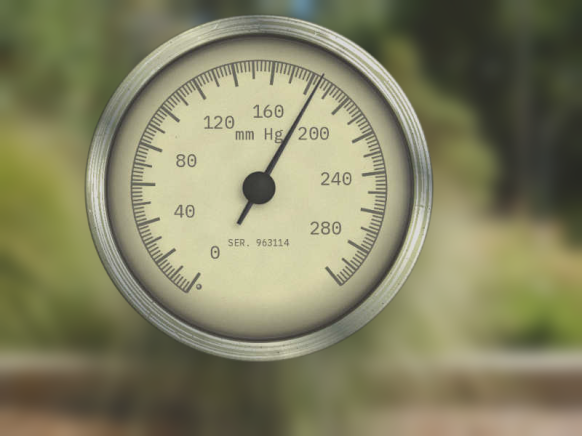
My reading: 184 mmHg
